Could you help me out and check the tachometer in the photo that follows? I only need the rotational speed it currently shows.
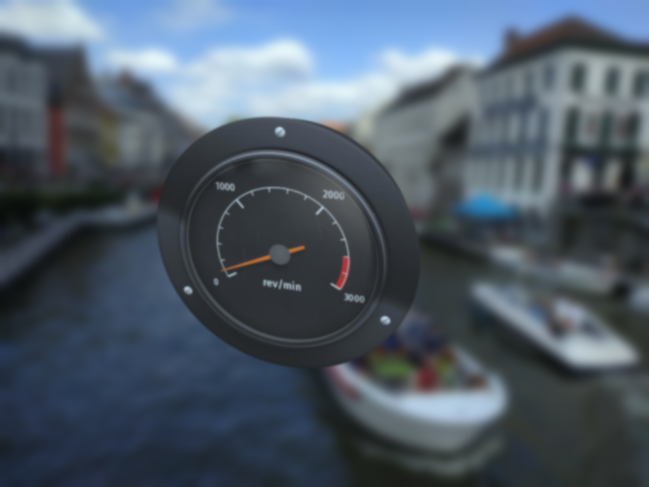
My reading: 100 rpm
